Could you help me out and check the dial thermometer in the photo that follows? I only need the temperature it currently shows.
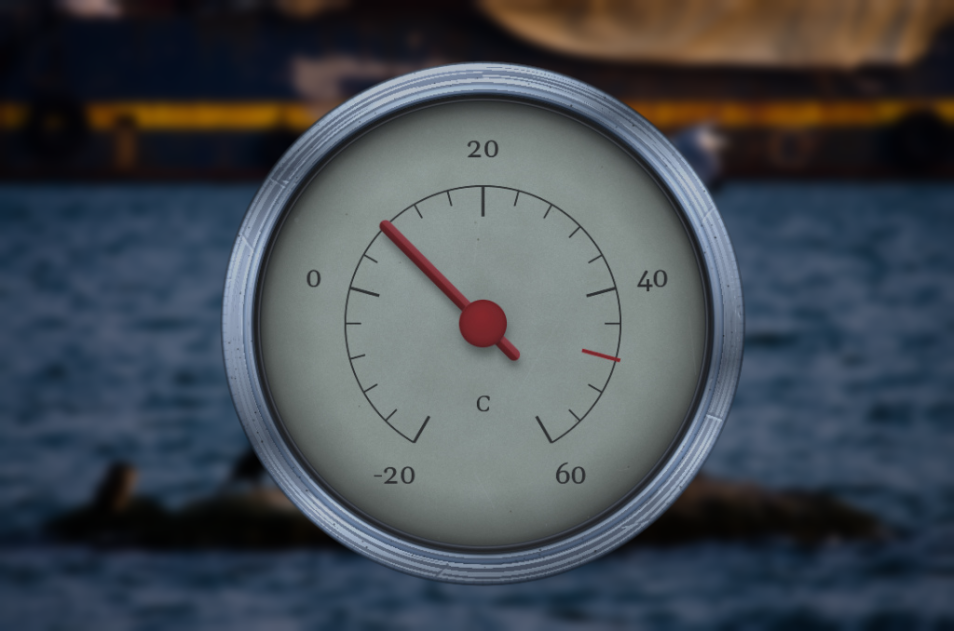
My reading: 8 °C
